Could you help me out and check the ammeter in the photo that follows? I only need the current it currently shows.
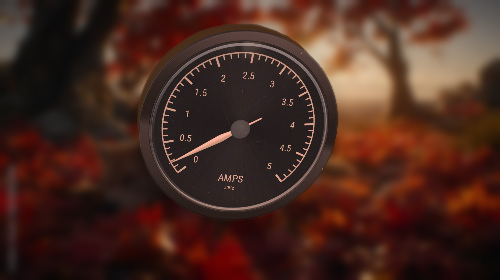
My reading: 0.2 A
